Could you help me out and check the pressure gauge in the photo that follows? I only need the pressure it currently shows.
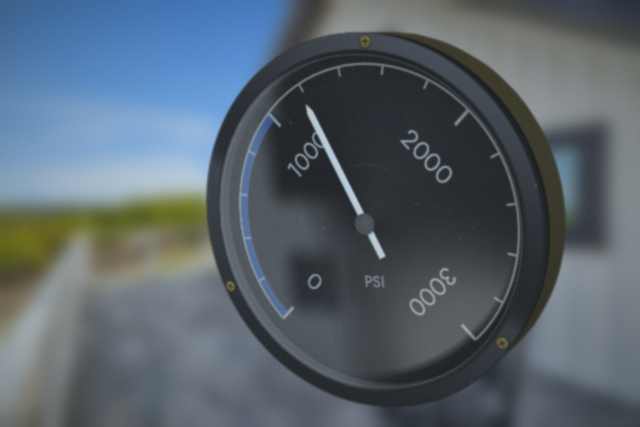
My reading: 1200 psi
